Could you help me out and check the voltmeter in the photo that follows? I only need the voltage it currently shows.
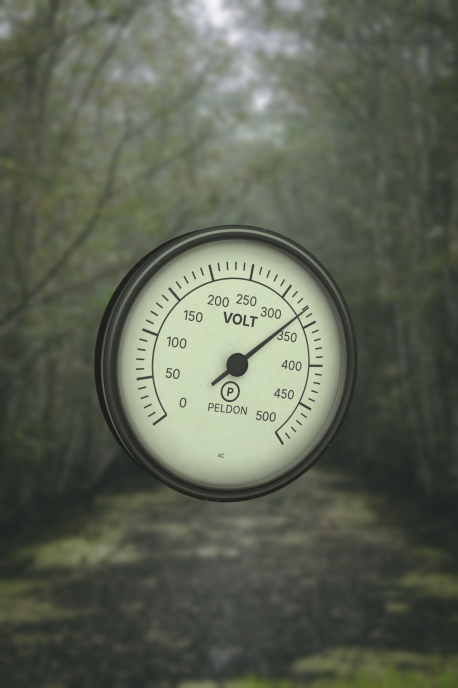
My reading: 330 V
